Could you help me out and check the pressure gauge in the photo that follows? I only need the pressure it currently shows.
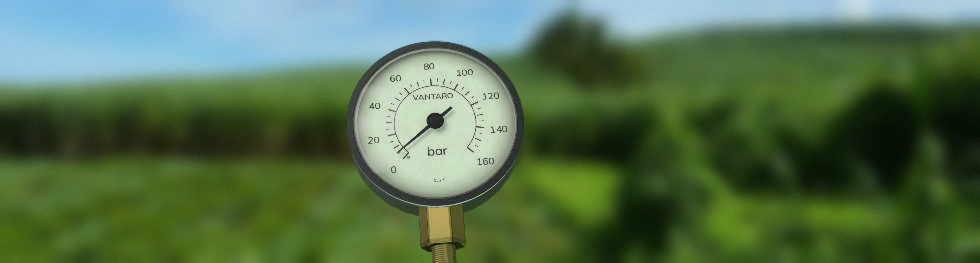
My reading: 5 bar
